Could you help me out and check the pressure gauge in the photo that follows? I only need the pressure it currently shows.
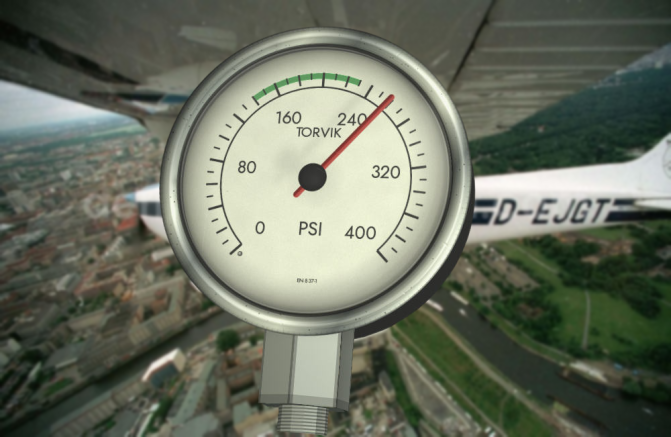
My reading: 260 psi
